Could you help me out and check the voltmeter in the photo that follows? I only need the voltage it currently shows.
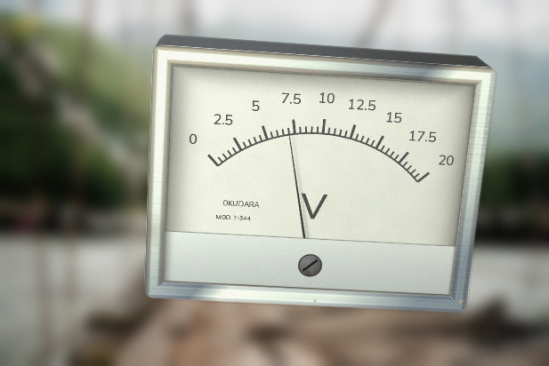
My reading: 7 V
